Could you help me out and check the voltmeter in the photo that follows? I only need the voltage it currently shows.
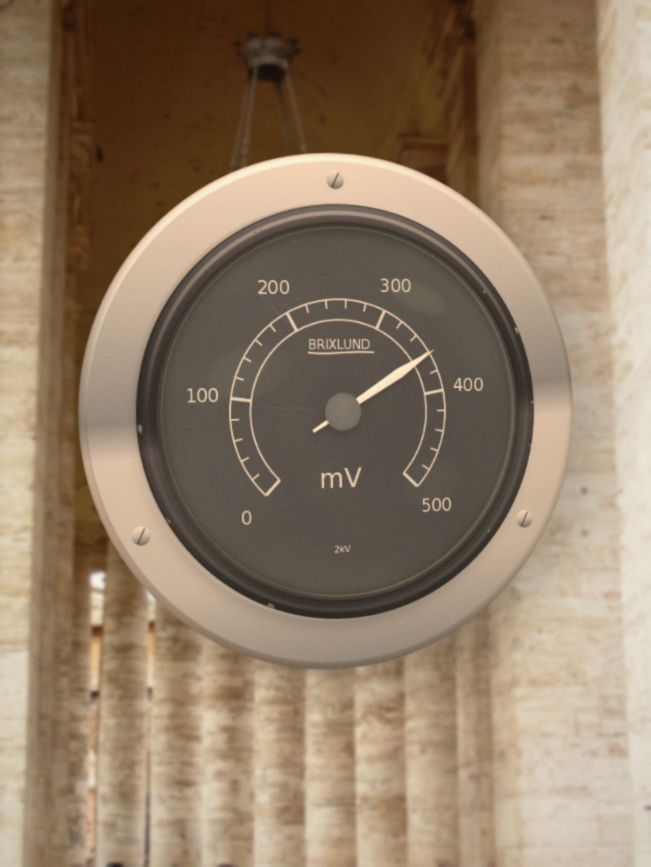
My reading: 360 mV
